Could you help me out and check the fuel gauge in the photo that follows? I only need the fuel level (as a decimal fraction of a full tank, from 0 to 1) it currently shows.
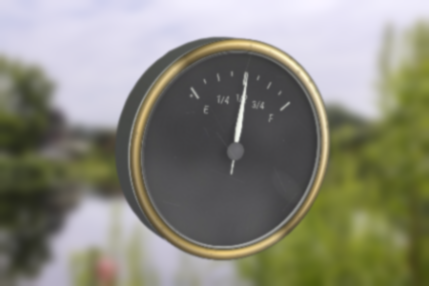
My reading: 0.5
